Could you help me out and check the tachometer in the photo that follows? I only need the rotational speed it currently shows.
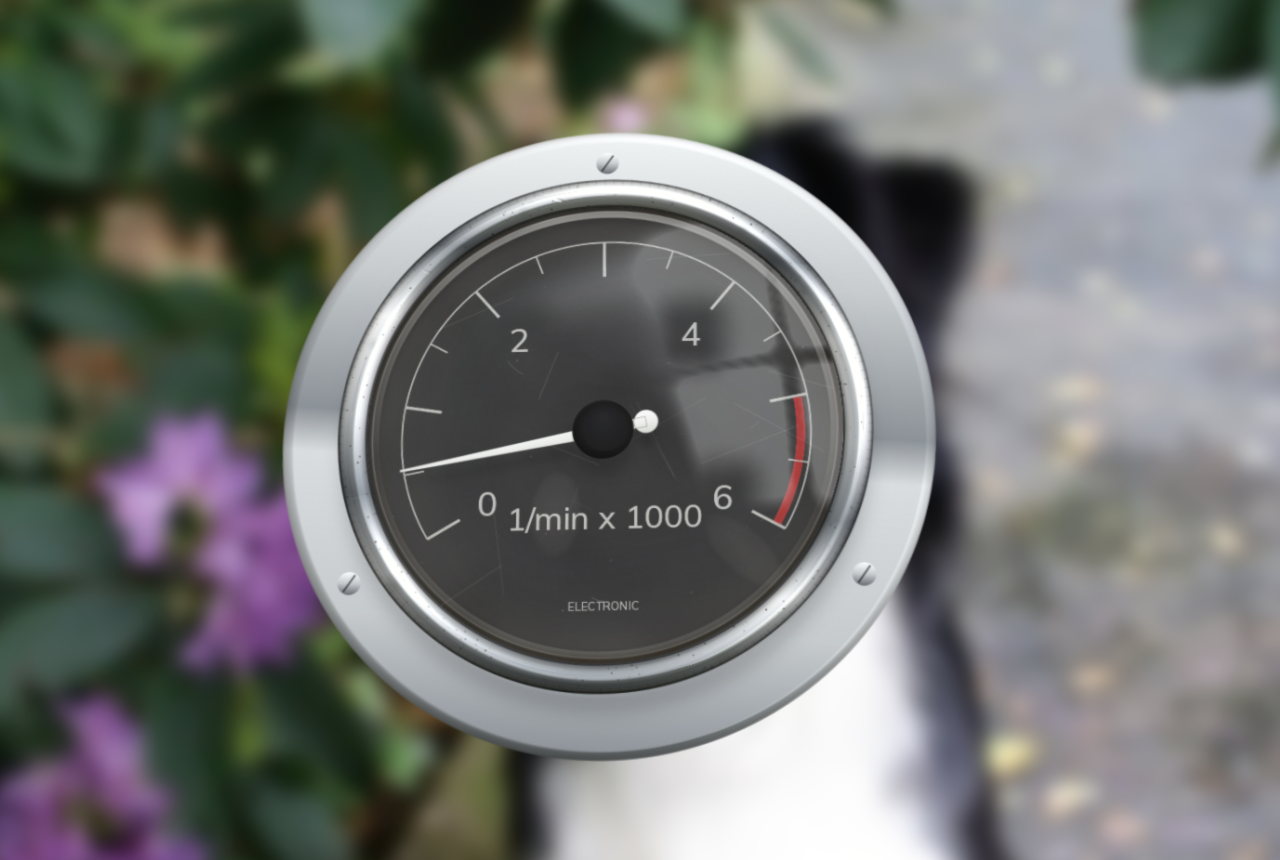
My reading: 500 rpm
